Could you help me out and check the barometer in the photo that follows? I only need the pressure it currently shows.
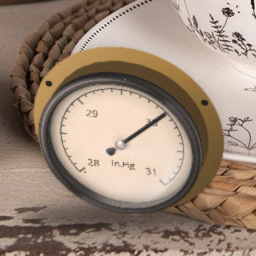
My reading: 30 inHg
